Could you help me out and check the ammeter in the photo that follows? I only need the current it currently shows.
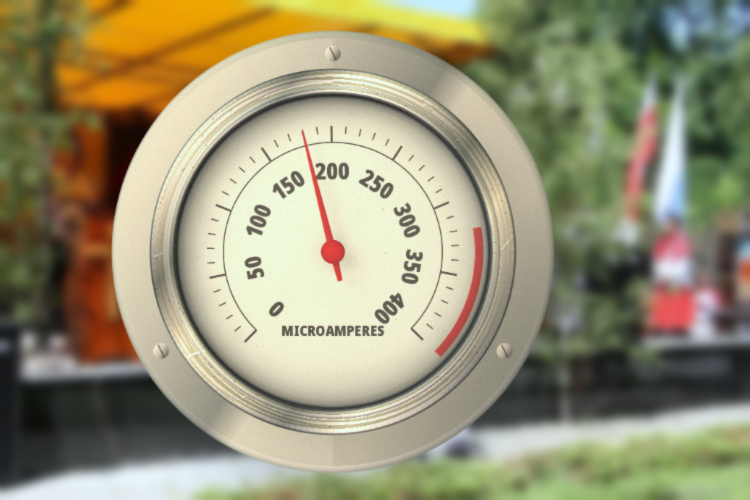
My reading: 180 µA
